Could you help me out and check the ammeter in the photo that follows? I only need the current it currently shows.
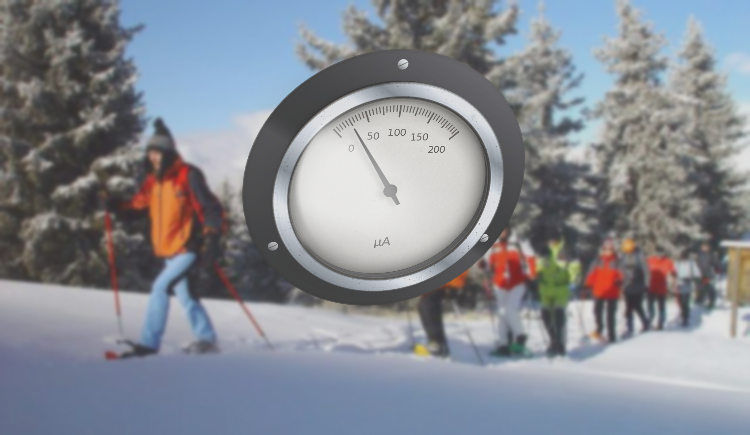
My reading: 25 µA
